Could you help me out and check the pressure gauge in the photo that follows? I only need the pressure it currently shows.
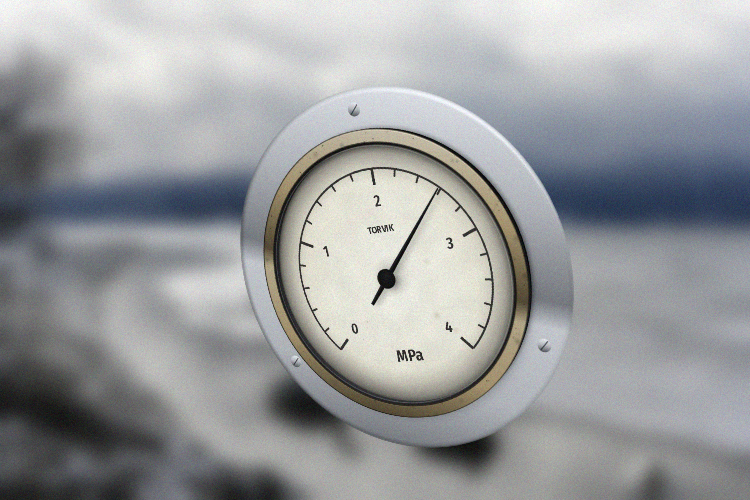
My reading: 2.6 MPa
